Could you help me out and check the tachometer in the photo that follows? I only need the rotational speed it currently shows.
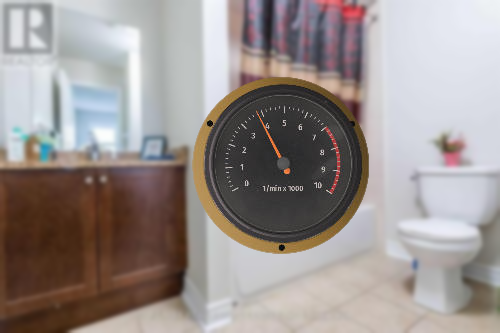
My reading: 3800 rpm
